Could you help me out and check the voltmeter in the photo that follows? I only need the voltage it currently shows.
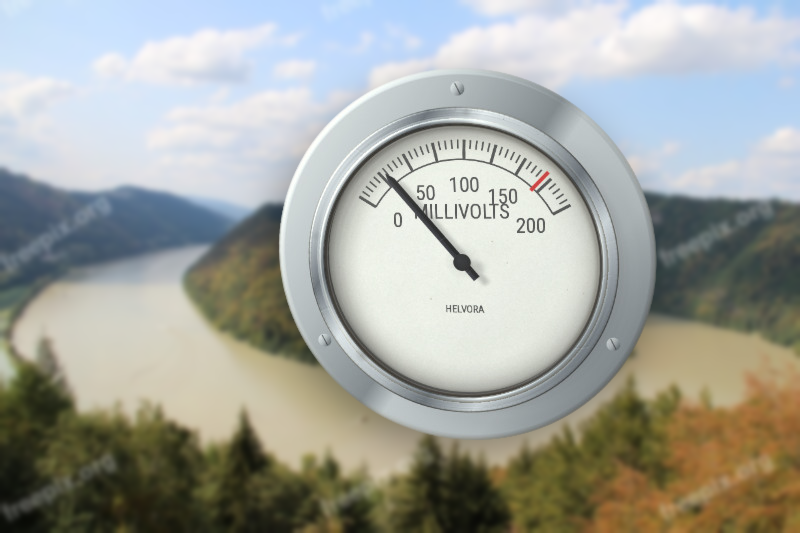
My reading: 30 mV
